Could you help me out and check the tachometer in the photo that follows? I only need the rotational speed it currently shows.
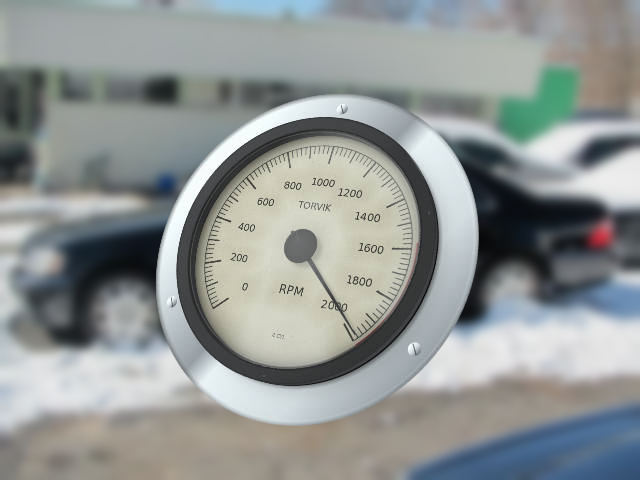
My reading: 1980 rpm
